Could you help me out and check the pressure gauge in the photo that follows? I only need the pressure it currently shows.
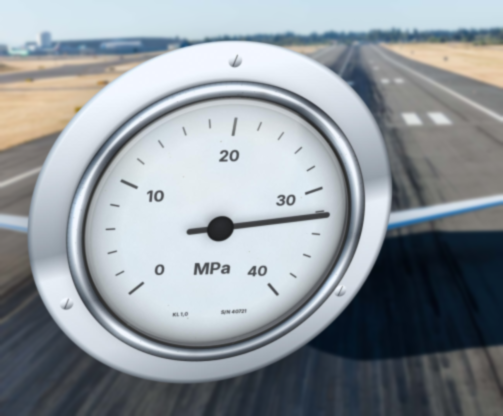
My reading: 32 MPa
